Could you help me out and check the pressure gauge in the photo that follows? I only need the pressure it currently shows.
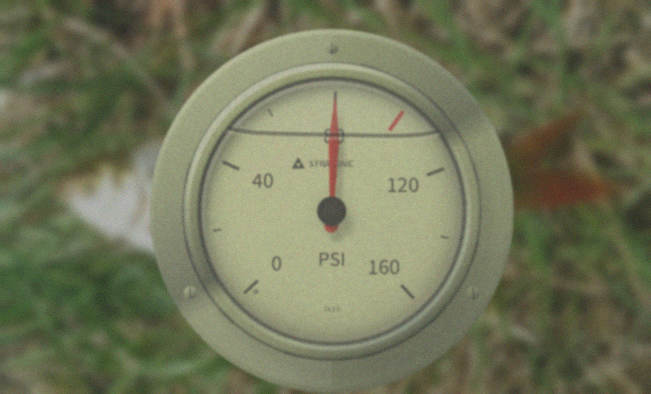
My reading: 80 psi
